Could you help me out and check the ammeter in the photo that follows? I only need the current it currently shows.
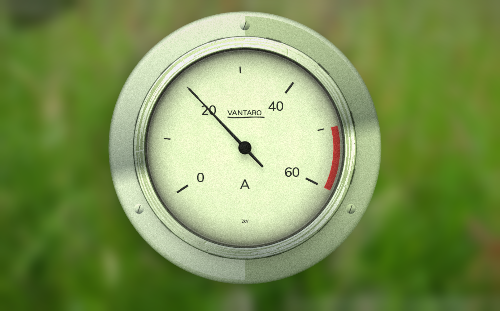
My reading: 20 A
